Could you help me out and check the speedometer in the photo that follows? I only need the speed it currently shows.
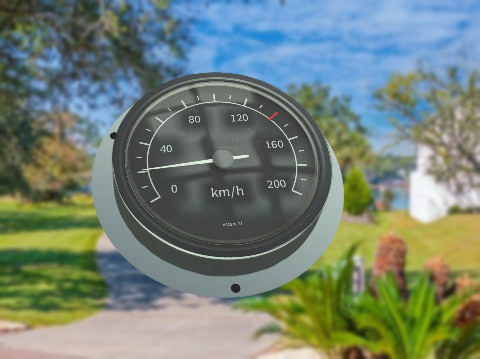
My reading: 20 km/h
